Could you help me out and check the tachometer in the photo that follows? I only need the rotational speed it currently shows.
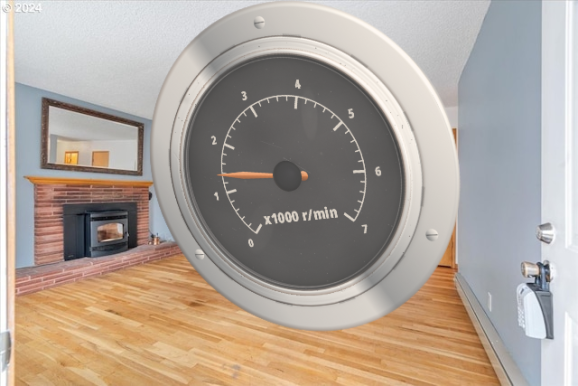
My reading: 1400 rpm
